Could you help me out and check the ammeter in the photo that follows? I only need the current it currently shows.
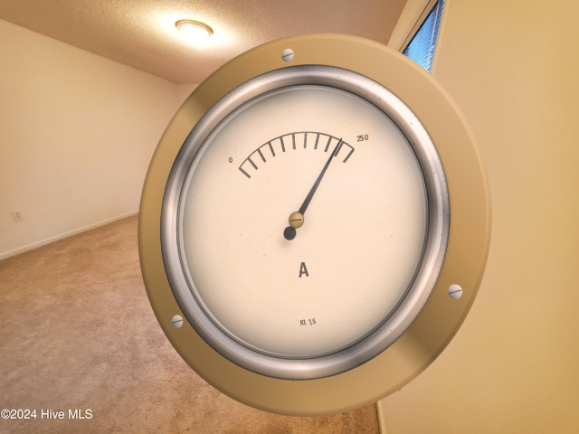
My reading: 225 A
